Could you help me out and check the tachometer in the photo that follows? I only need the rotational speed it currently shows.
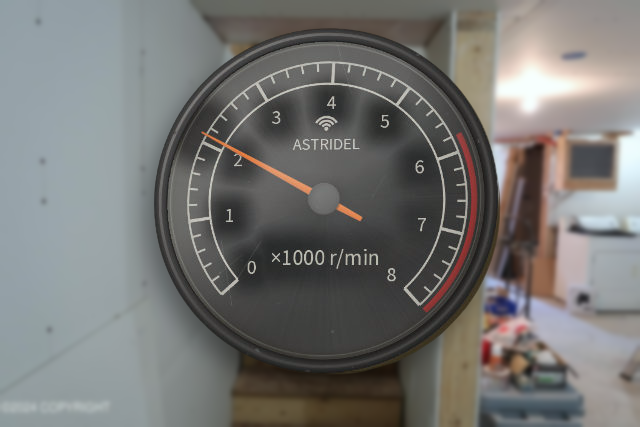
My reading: 2100 rpm
